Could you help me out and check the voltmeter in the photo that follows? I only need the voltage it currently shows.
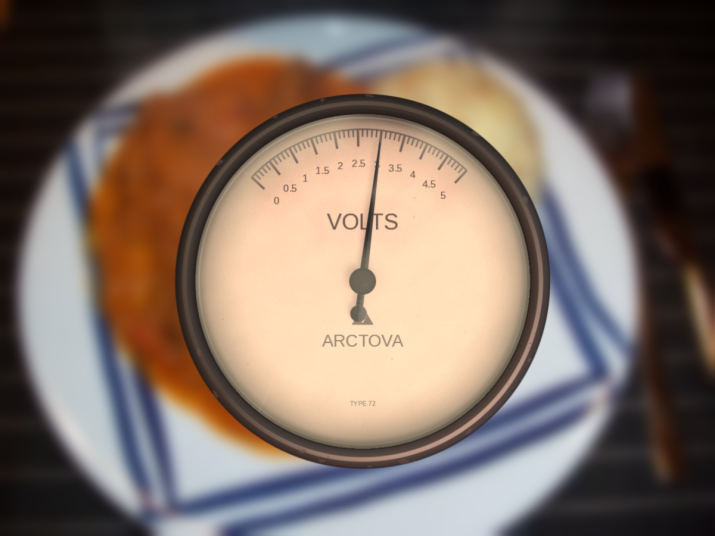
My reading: 3 V
